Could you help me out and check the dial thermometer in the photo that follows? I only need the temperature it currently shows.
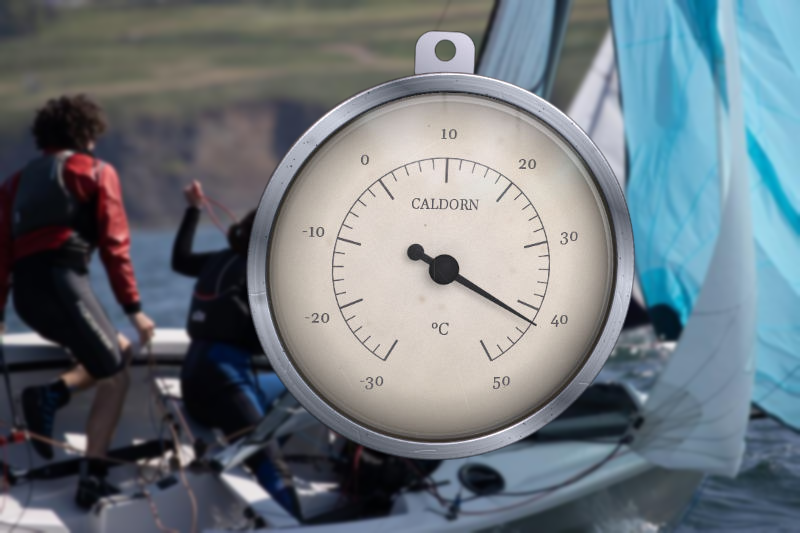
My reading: 42 °C
